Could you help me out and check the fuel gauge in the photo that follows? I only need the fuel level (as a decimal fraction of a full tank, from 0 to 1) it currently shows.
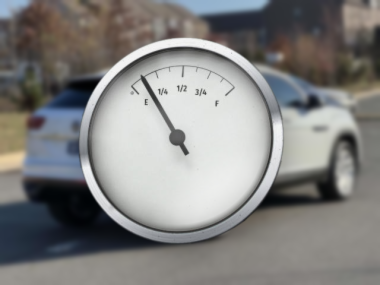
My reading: 0.125
